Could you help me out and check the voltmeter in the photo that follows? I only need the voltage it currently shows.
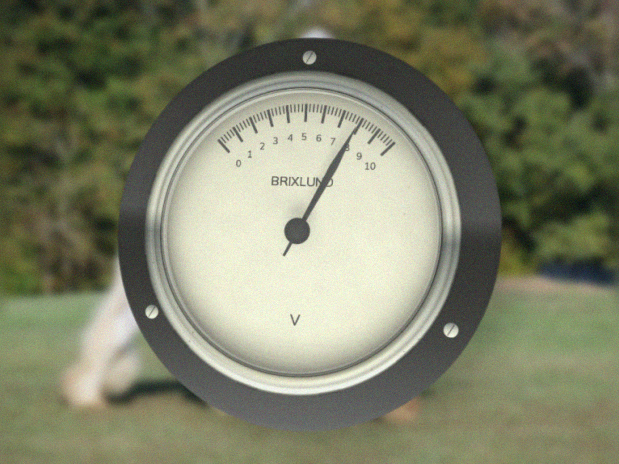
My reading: 8 V
